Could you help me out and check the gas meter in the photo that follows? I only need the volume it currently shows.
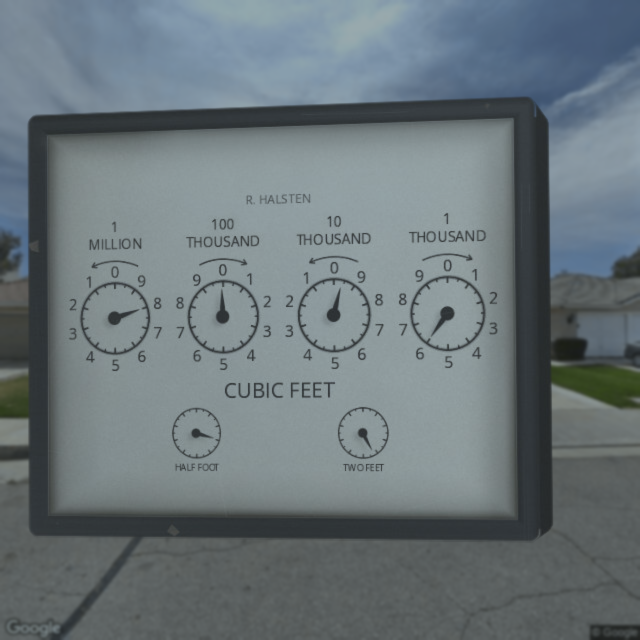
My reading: 799600 ft³
